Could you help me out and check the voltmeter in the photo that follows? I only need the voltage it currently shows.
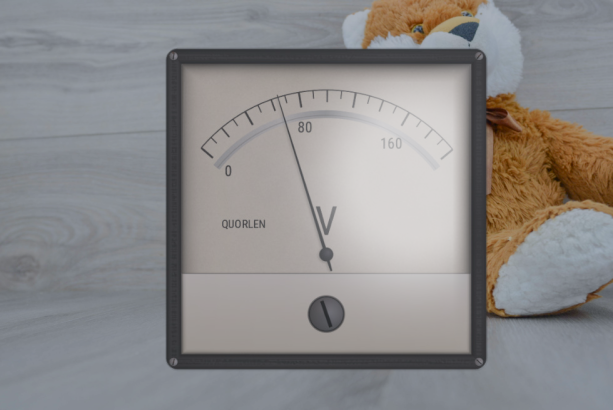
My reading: 65 V
